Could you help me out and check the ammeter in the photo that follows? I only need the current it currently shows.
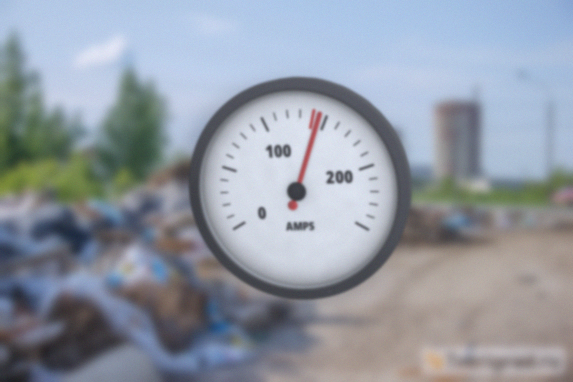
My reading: 145 A
